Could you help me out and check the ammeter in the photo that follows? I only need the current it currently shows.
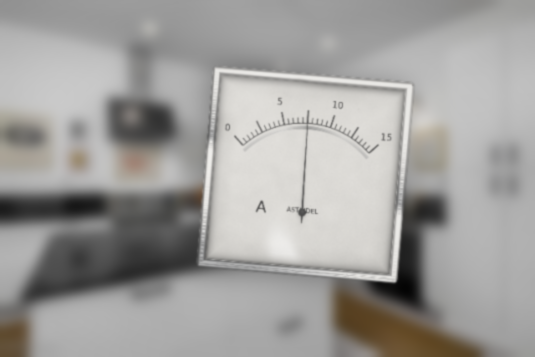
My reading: 7.5 A
